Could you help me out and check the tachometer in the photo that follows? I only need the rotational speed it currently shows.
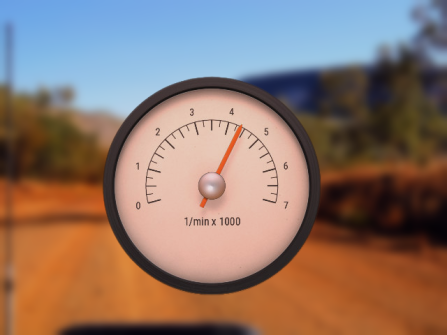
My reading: 4375 rpm
